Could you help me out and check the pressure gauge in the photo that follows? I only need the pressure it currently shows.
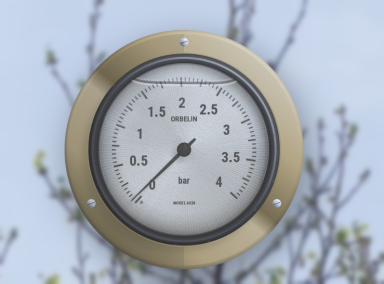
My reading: 0.05 bar
